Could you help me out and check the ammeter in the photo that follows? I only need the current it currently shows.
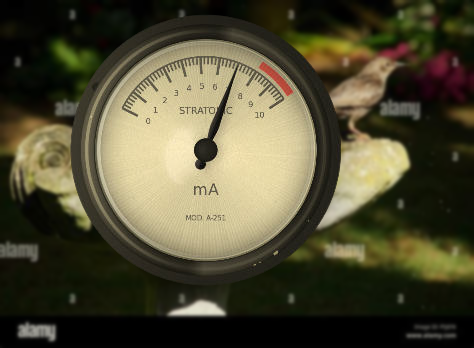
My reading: 7 mA
